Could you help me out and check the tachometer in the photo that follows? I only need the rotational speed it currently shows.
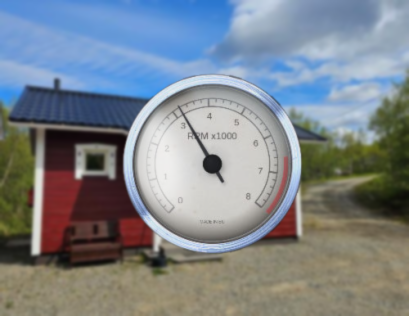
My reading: 3200 rpm
